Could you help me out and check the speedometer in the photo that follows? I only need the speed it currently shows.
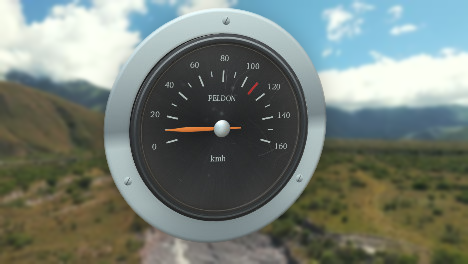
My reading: 10 km/h
